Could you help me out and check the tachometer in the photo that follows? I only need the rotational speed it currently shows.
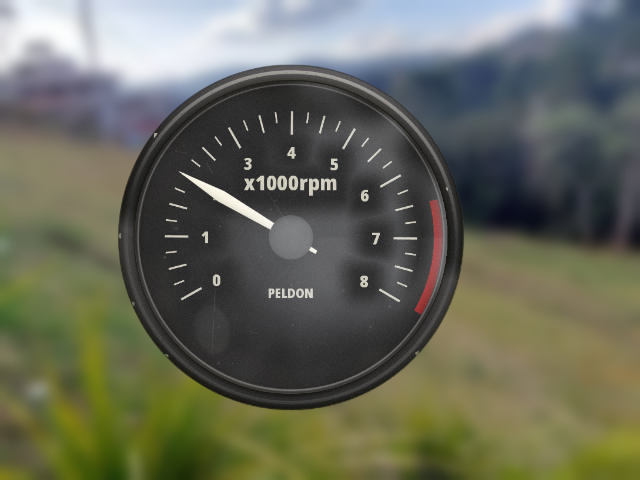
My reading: 2000 rpm
